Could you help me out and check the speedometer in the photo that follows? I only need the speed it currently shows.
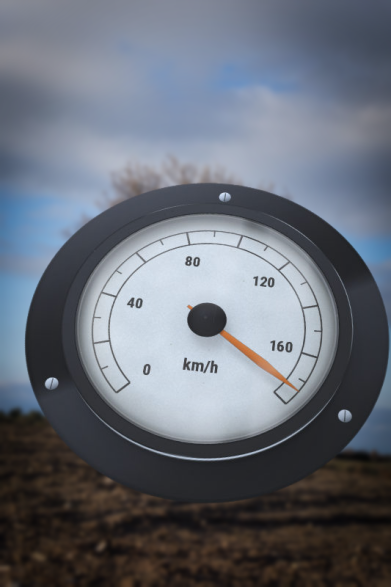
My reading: 175 km/h
